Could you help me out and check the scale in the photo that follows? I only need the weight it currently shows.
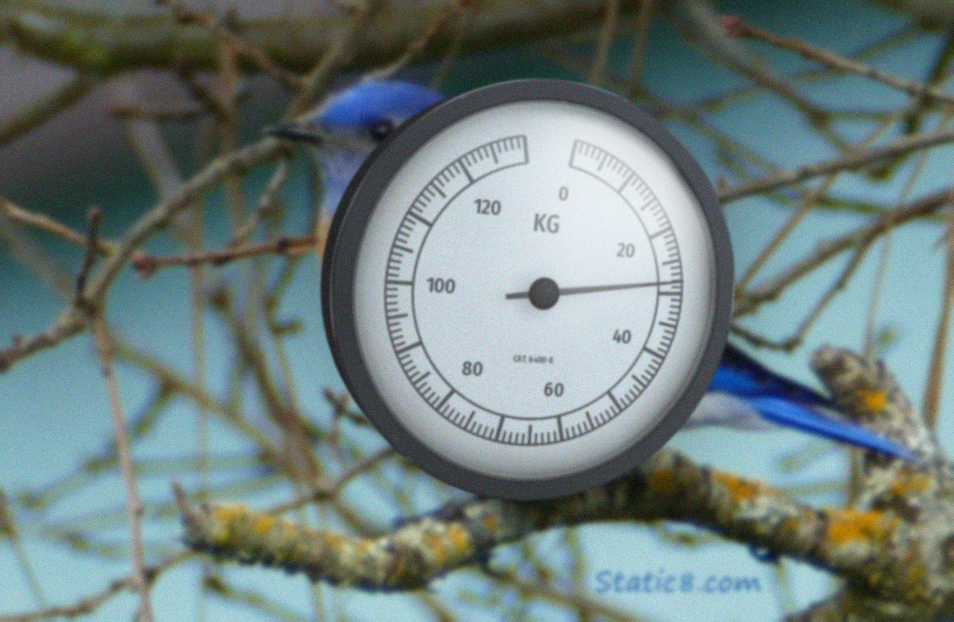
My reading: 28 kg
